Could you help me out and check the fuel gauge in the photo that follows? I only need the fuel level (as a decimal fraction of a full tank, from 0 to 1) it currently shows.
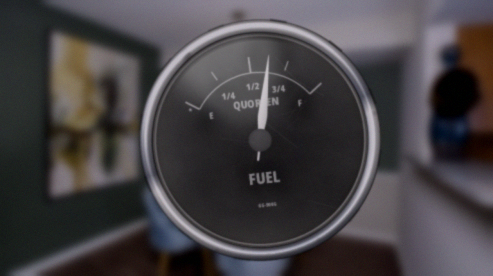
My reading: 0.625
